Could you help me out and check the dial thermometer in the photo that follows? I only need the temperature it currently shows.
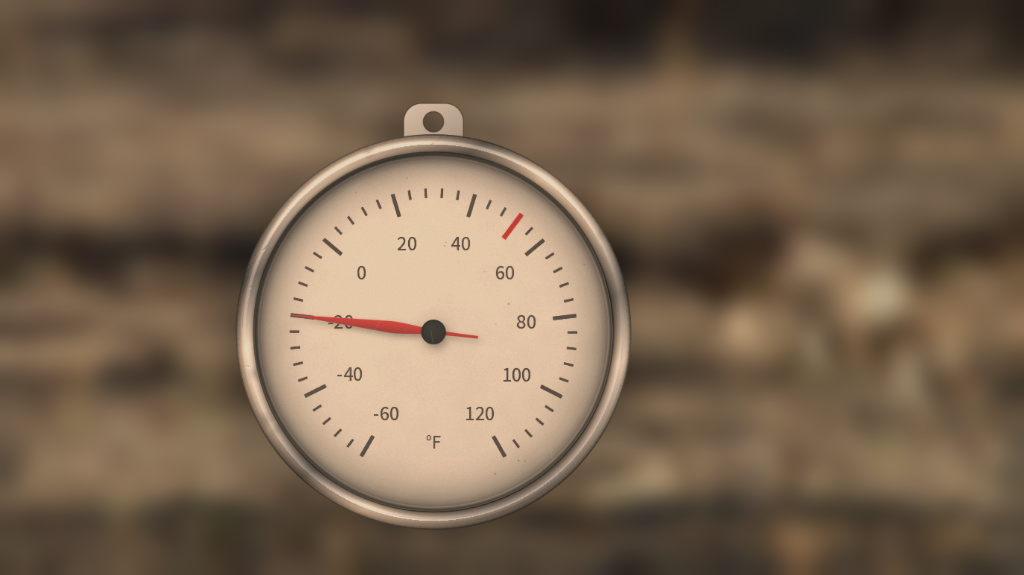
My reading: -20 °F
